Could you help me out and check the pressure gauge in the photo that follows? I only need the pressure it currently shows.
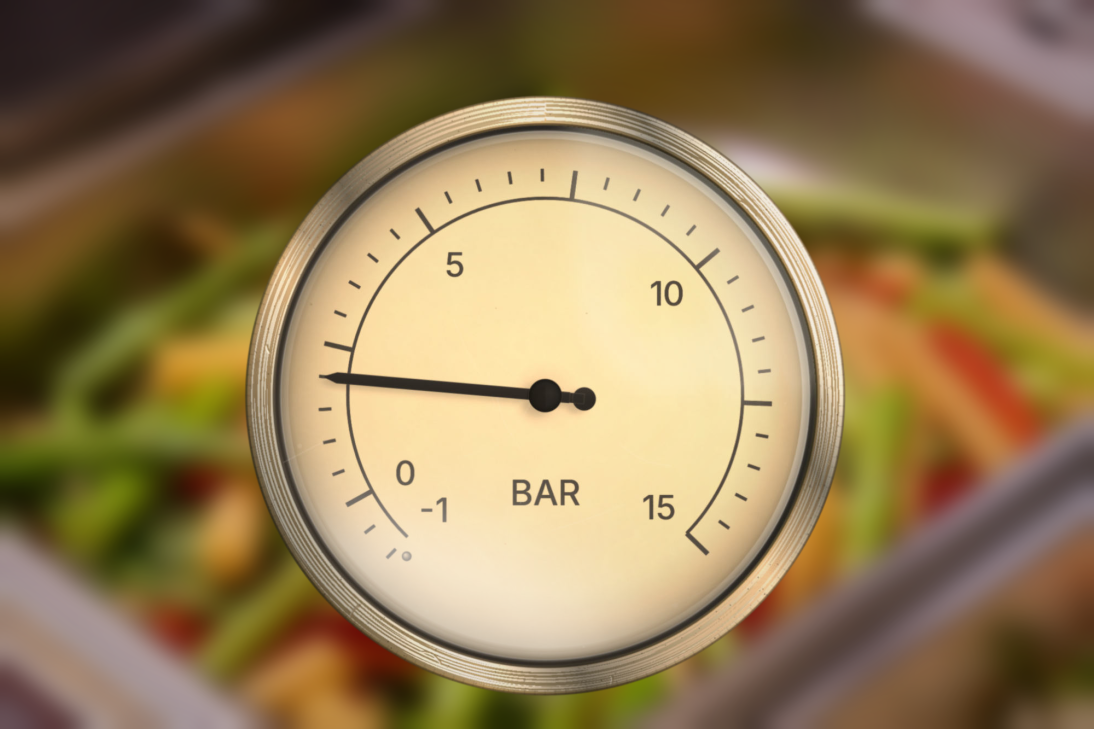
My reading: 2 bar
